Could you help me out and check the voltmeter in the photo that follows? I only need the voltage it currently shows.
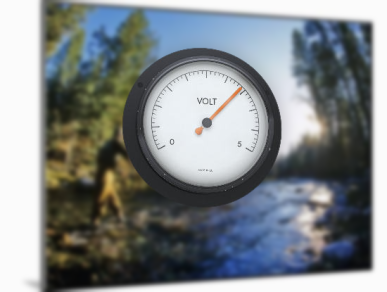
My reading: 3.4 V
